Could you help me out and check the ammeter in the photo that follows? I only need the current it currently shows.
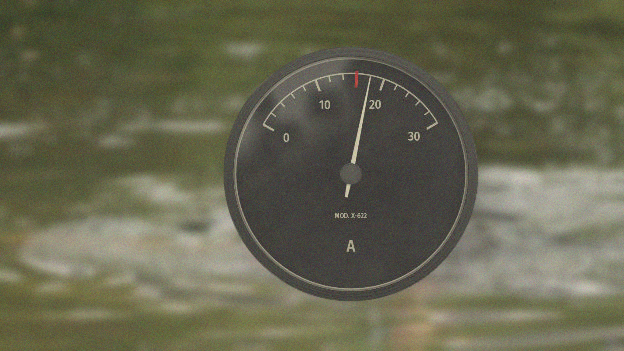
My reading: 18 A
